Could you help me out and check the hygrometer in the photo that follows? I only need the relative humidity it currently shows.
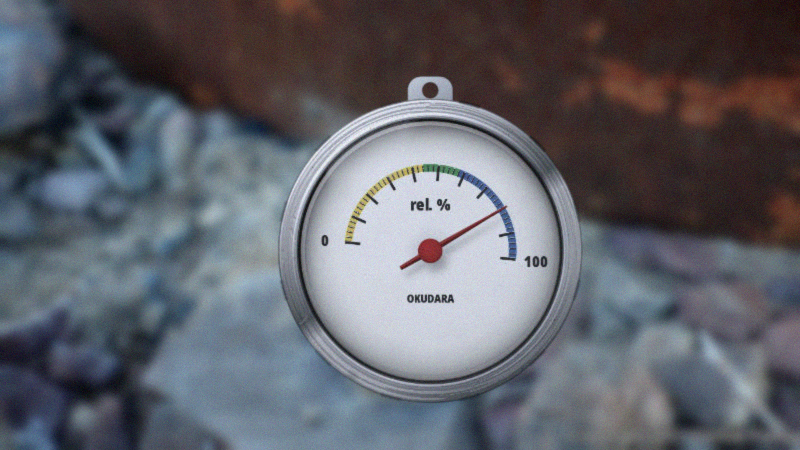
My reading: 80 %
